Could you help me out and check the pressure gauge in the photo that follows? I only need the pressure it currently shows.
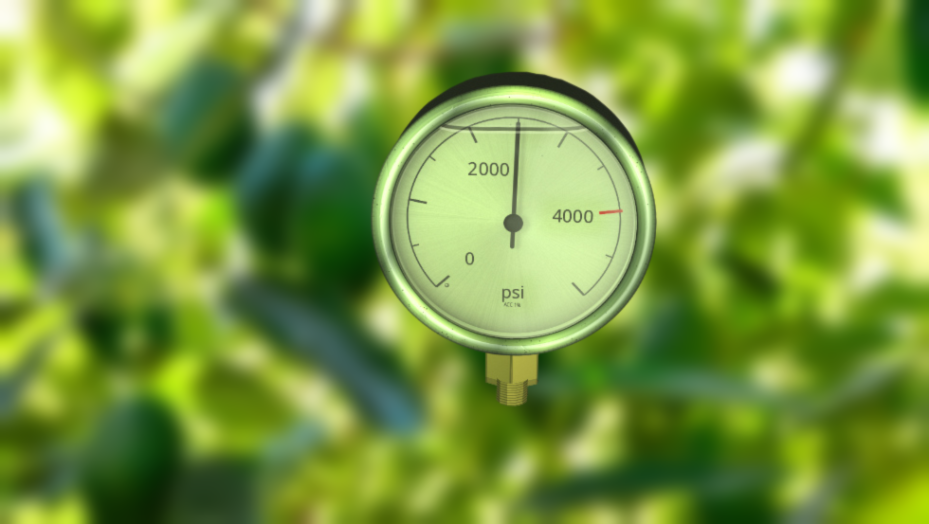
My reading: 2500 psi
